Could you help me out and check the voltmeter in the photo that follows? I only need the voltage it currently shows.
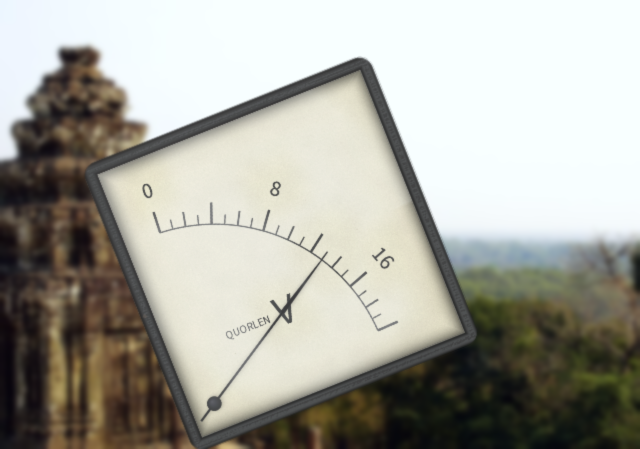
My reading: 13 V
